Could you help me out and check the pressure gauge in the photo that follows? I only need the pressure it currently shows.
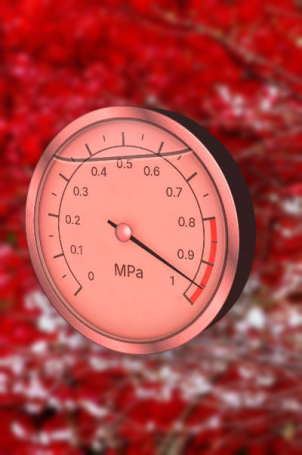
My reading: 0.95 MPa
